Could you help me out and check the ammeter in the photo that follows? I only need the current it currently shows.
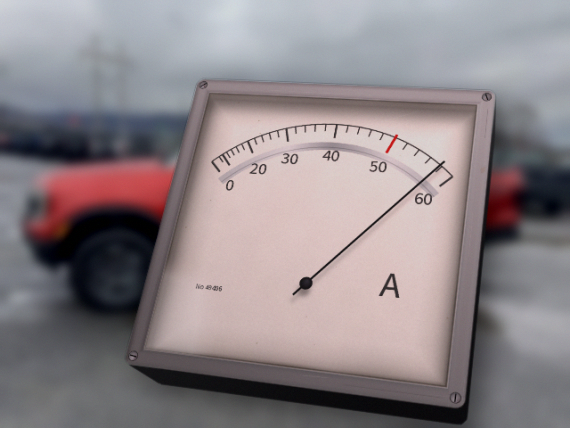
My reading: 58 A
